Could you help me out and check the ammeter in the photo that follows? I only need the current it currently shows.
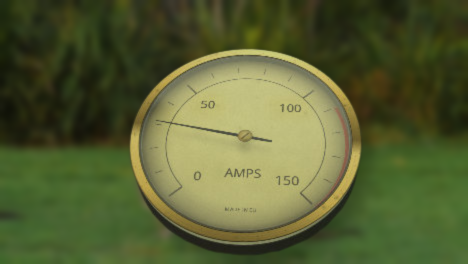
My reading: 30 A
